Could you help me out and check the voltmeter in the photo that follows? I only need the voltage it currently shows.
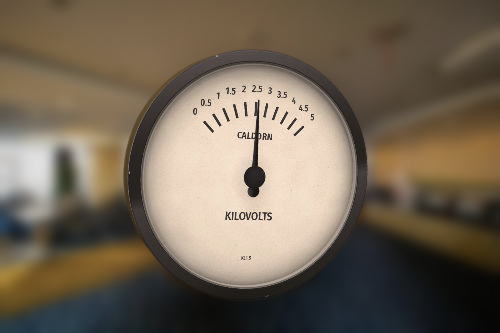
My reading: 2.5 kV
